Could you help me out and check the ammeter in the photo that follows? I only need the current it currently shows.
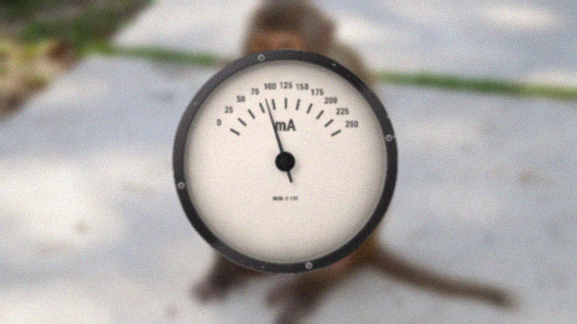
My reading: 87.5 mA
